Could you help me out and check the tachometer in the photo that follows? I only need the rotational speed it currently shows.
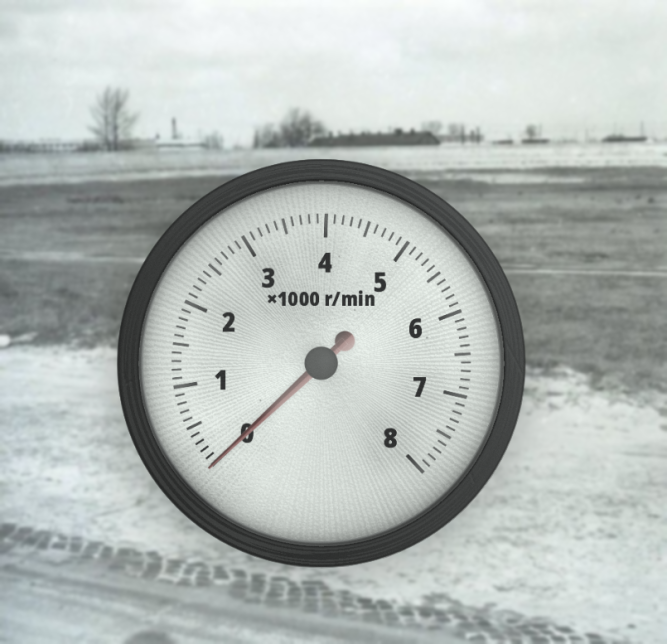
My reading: 0 rpm
